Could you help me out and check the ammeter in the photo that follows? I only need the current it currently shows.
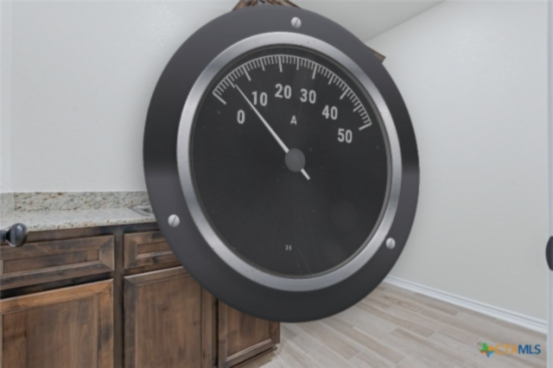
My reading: 5 A
